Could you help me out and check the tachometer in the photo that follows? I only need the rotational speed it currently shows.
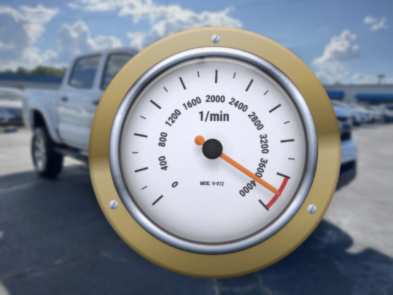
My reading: 3800 rpm
